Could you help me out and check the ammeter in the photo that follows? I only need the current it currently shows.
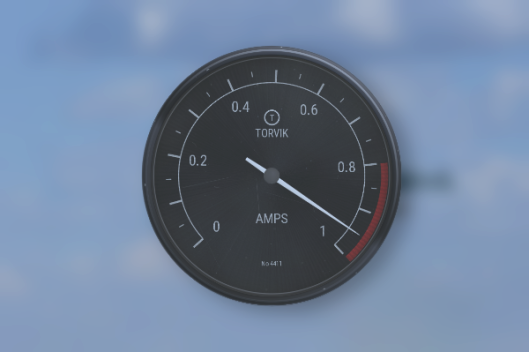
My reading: 0.95 A
